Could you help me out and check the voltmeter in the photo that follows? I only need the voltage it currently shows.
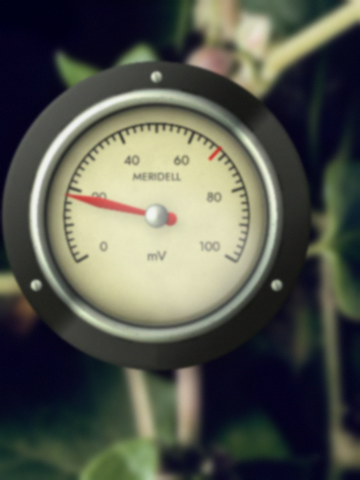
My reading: 18 mV
